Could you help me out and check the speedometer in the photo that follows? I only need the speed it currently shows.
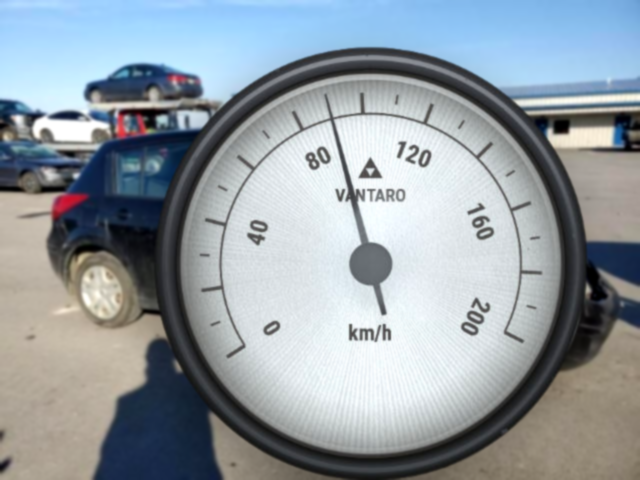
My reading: 90 km/h
